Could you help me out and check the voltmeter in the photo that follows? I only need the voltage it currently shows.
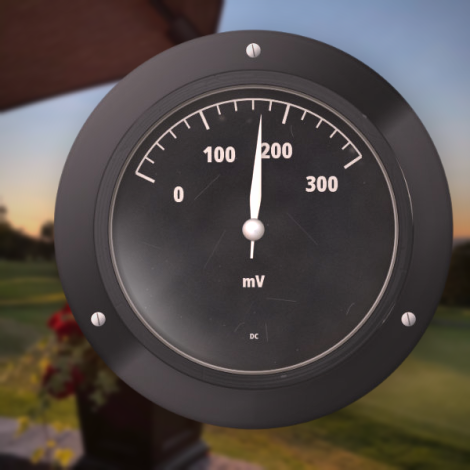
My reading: 170 mV
